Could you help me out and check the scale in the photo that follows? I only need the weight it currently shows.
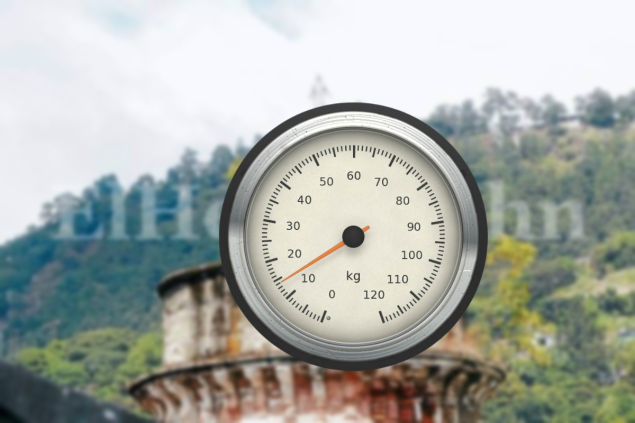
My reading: 14 kg
